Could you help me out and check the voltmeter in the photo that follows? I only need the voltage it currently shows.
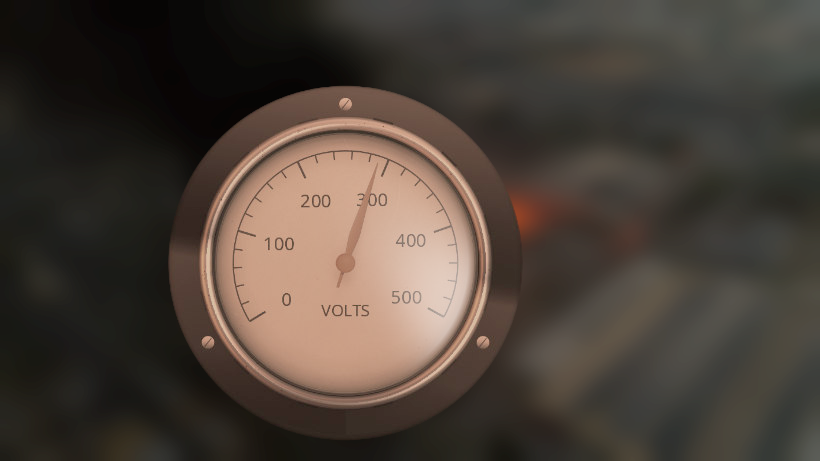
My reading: 290 V
